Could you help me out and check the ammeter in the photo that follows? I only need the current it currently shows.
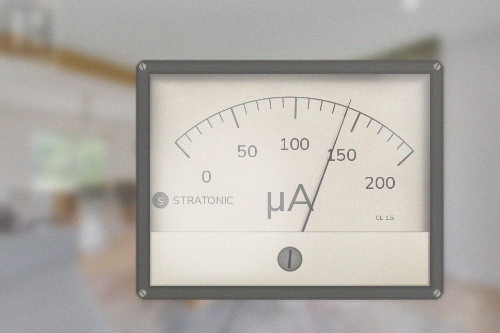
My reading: 140 µA
